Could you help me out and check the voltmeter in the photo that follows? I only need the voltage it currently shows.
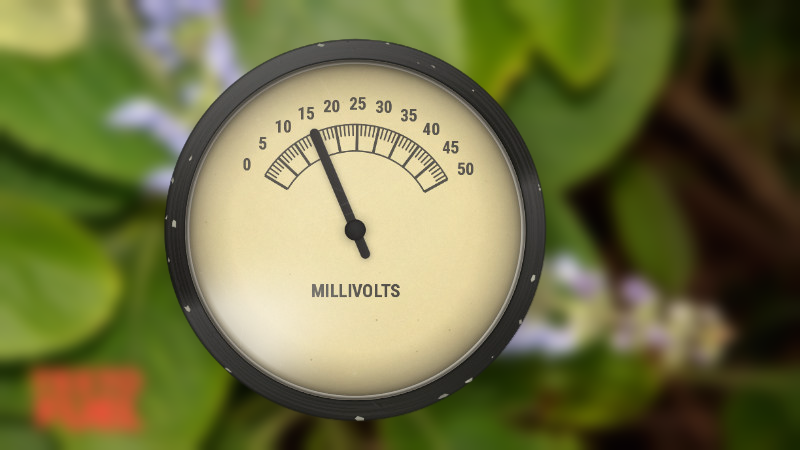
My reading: 15 mV
